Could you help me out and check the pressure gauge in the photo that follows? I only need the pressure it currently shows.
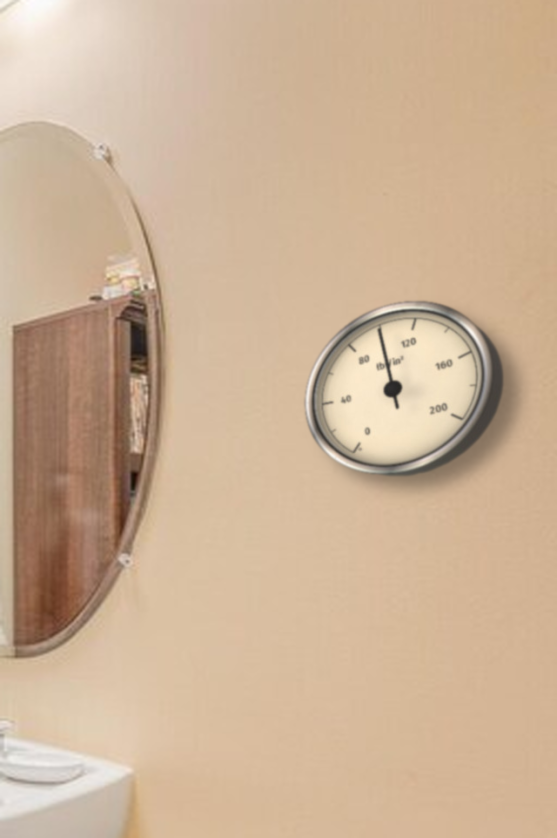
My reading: 100 psi
